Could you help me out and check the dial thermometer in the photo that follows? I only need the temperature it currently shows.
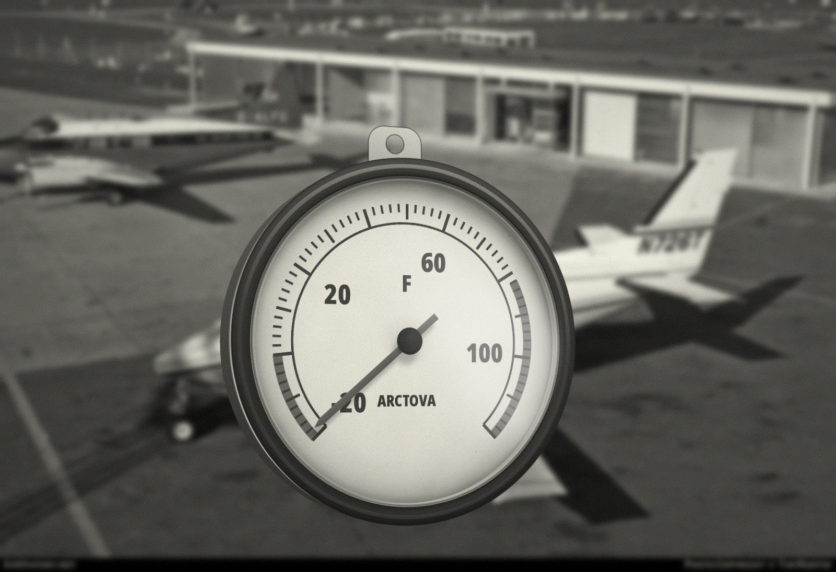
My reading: -18 °F
